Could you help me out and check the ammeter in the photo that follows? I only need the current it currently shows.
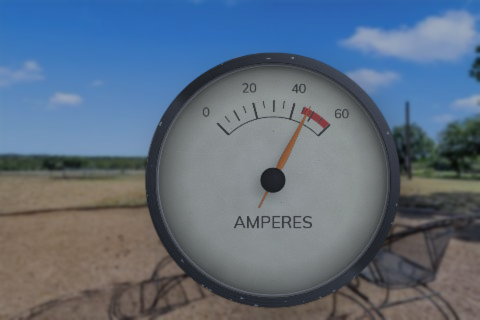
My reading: 47.5 A
